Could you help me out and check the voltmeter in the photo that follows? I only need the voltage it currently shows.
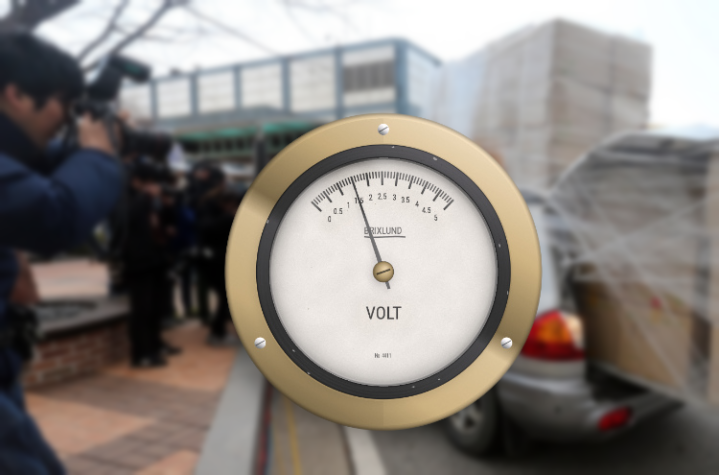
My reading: 1.5 V
